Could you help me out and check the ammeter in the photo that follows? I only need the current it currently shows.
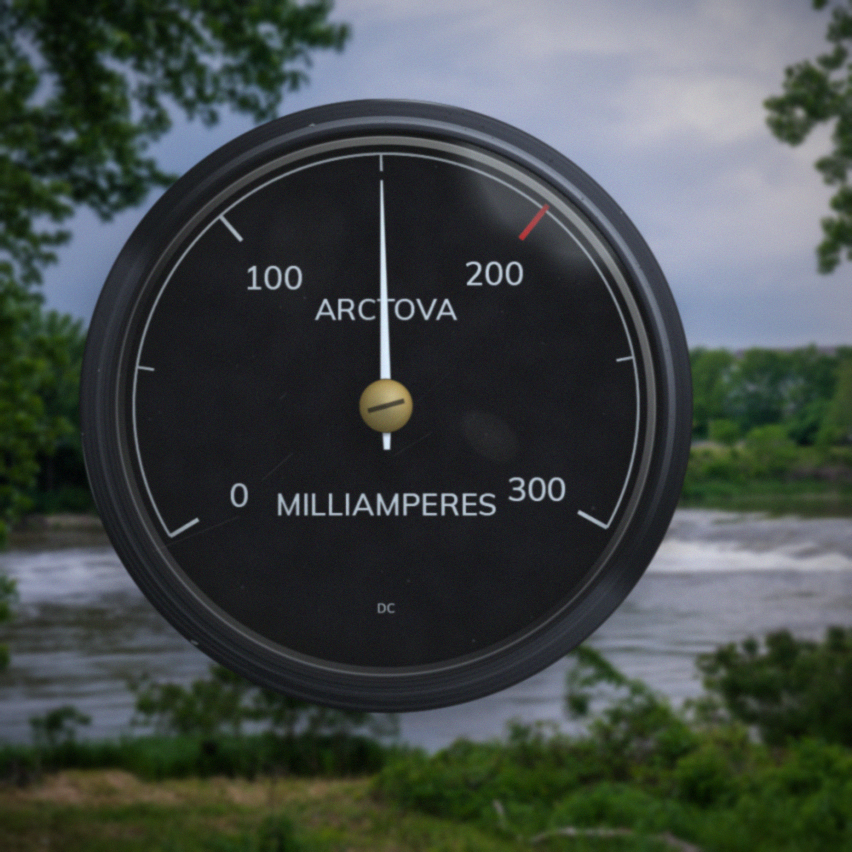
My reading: 150 mA
